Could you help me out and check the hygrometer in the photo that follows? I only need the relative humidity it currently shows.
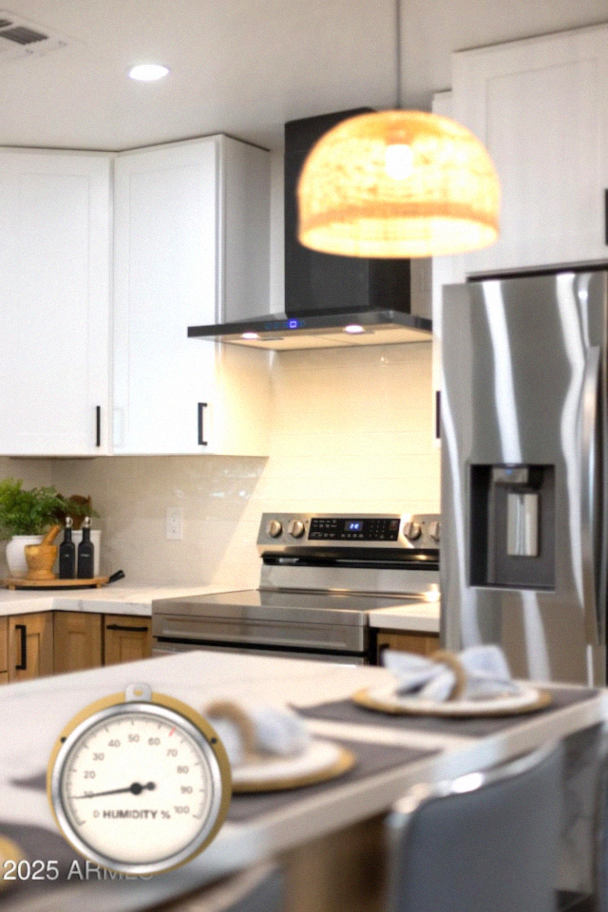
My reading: 10 %
